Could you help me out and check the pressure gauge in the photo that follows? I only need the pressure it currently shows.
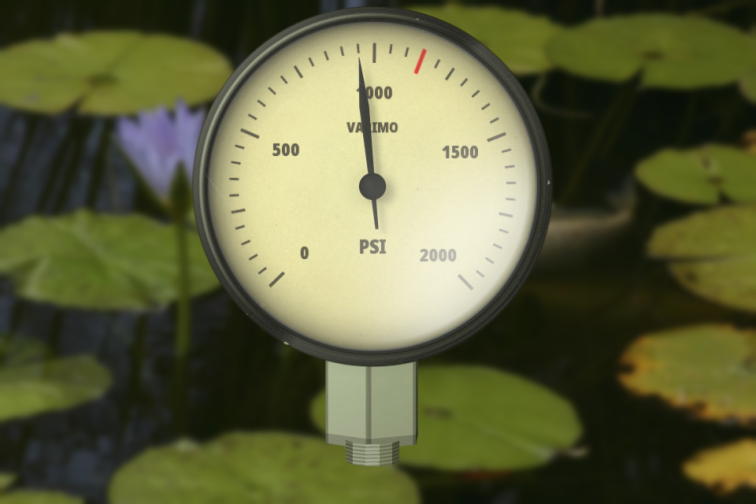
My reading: 950 psi
